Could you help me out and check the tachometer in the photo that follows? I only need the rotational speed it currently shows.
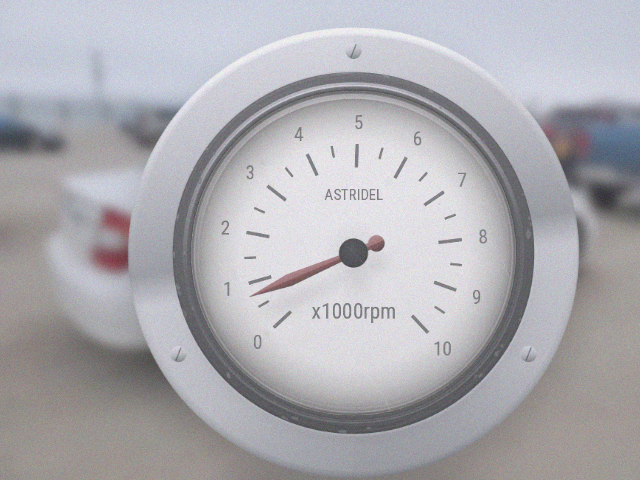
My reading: 750 rpm
